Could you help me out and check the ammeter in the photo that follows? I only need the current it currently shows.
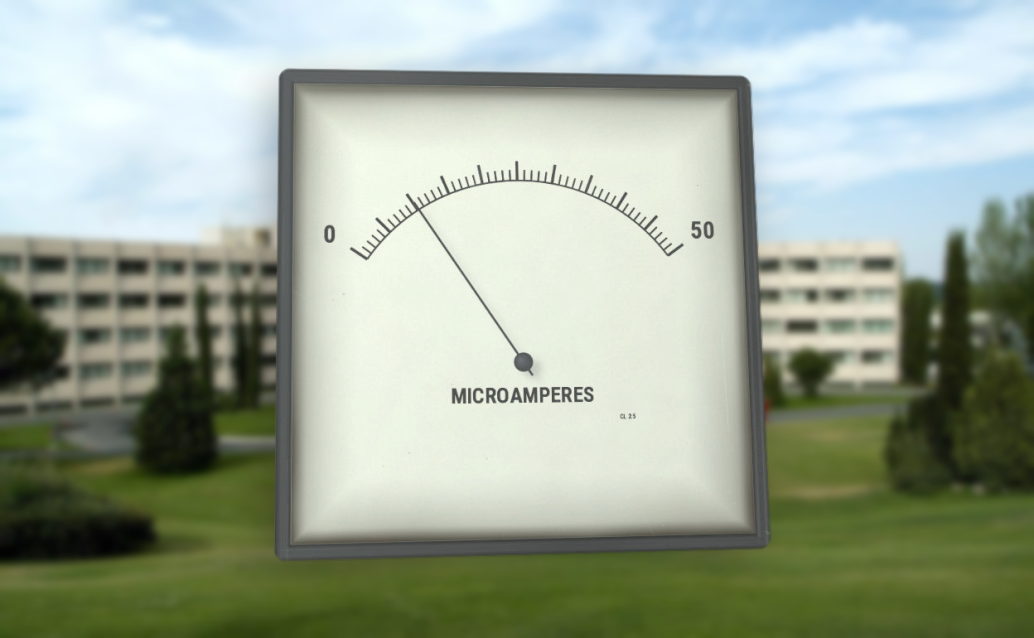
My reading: 10 µA
